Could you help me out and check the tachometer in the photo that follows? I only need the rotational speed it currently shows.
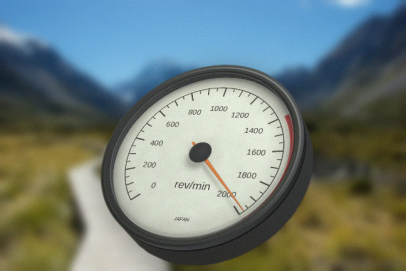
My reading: 1975 rpm
